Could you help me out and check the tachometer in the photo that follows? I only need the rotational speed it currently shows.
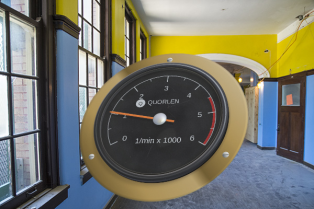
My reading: 1000 rpm
